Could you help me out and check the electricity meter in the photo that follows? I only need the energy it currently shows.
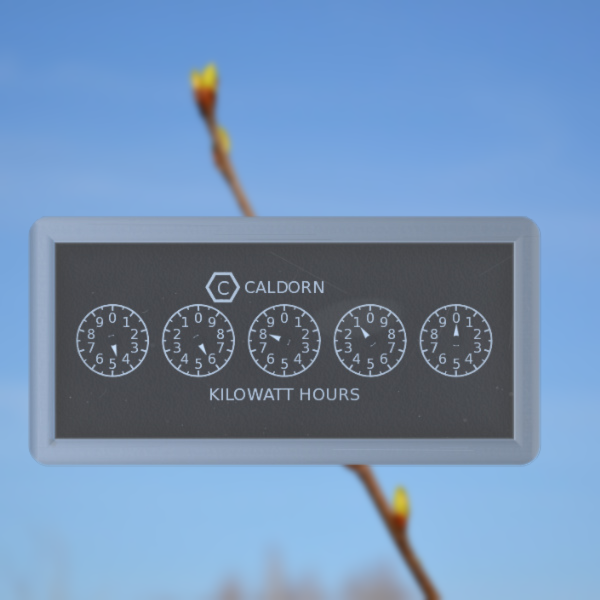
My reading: 45810 kWh
